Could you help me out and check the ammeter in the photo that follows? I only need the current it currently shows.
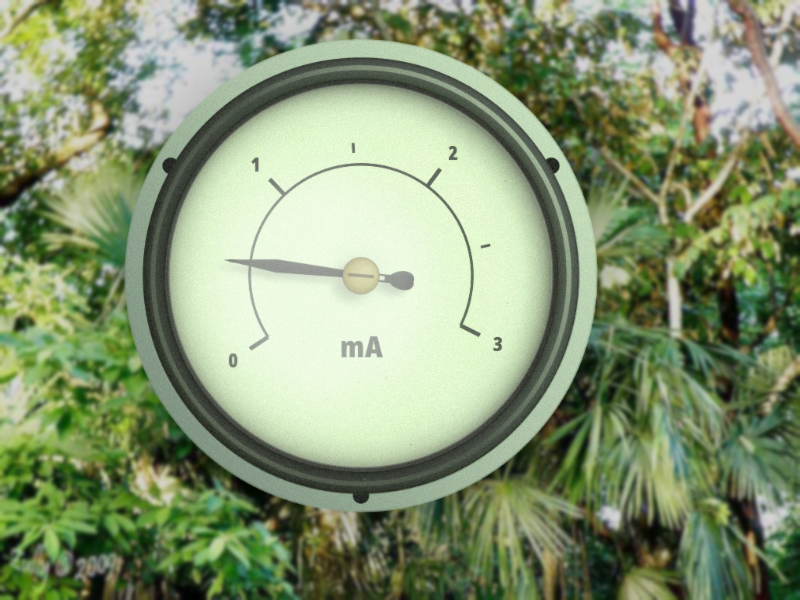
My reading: 0.5 mA
